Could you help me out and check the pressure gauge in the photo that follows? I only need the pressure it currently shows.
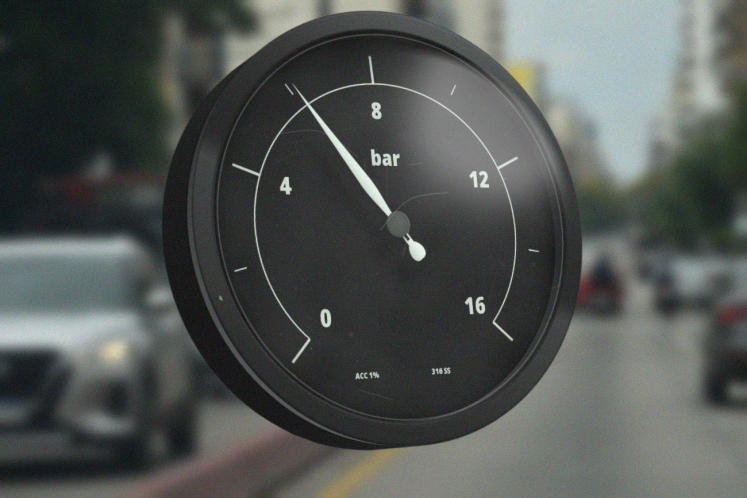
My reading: 6 bar
